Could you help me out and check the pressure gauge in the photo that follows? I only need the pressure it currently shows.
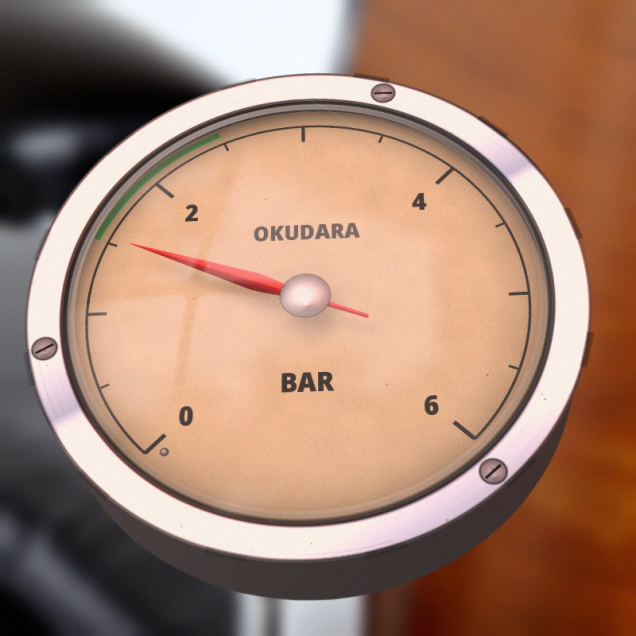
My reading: 1.5 bar
